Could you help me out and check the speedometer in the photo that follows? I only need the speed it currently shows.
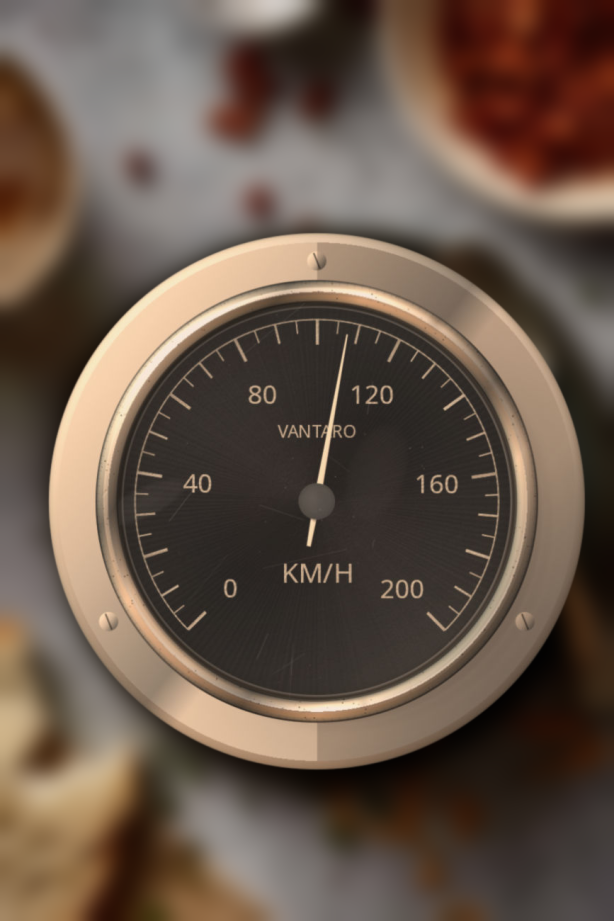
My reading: 107.5 km/h
